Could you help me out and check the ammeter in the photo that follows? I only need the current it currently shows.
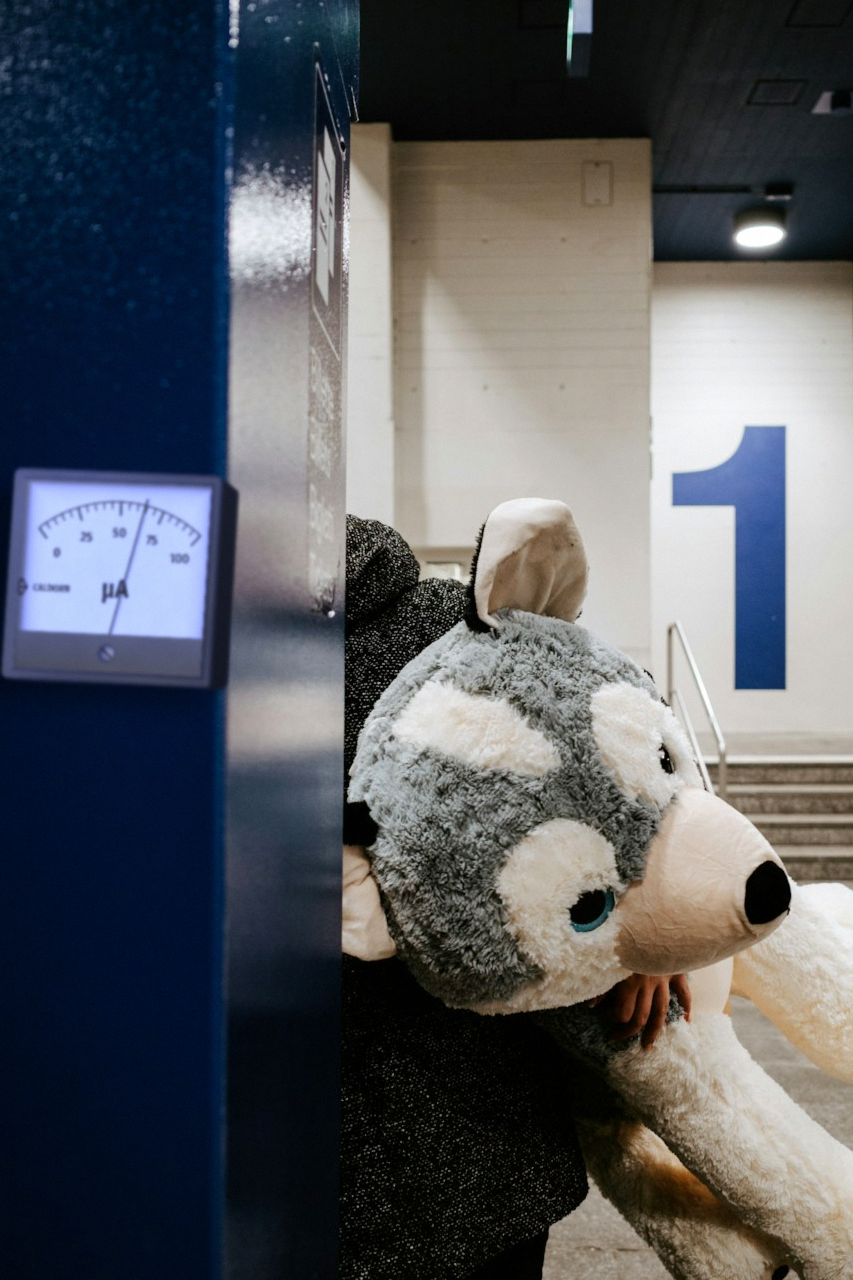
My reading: 65 µA
